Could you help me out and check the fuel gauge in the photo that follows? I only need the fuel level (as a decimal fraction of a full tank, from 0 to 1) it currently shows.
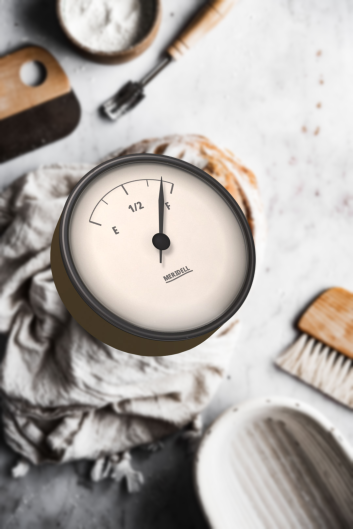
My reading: 0.875
